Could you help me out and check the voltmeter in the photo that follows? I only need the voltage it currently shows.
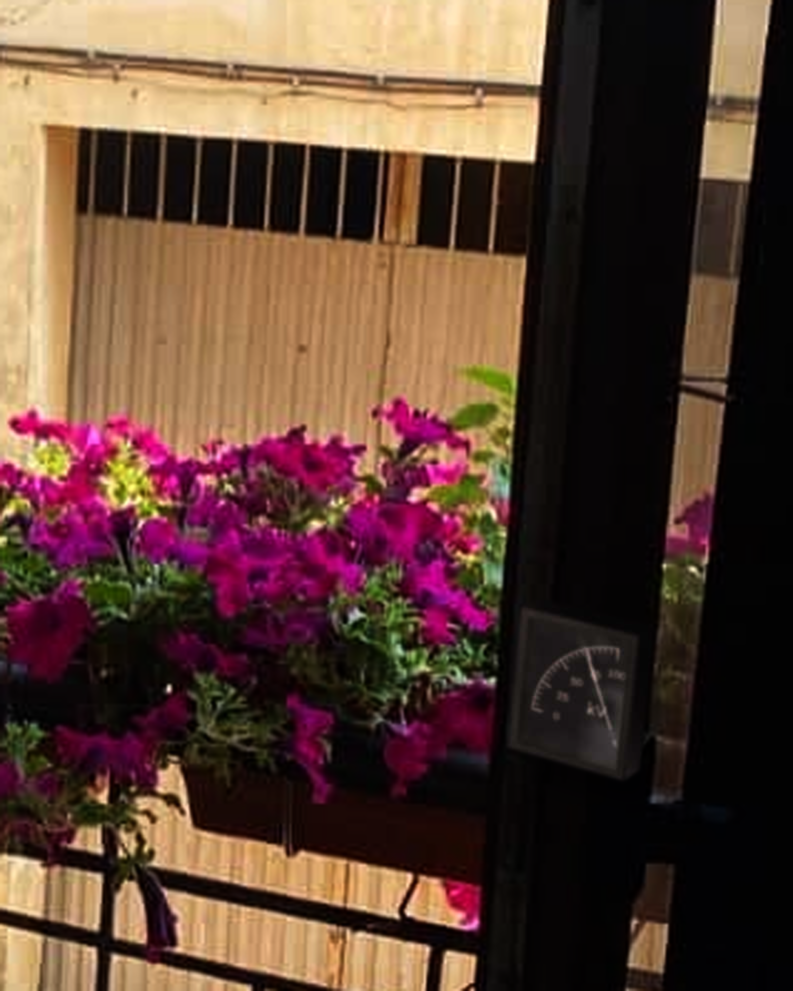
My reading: 75 kV
